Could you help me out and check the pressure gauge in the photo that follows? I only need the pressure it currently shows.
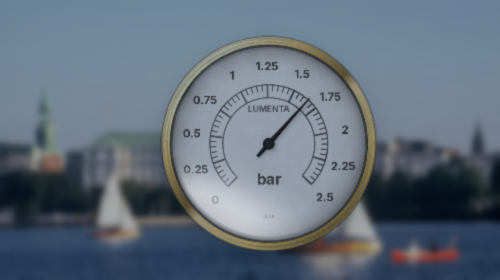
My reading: 1.65 bar
